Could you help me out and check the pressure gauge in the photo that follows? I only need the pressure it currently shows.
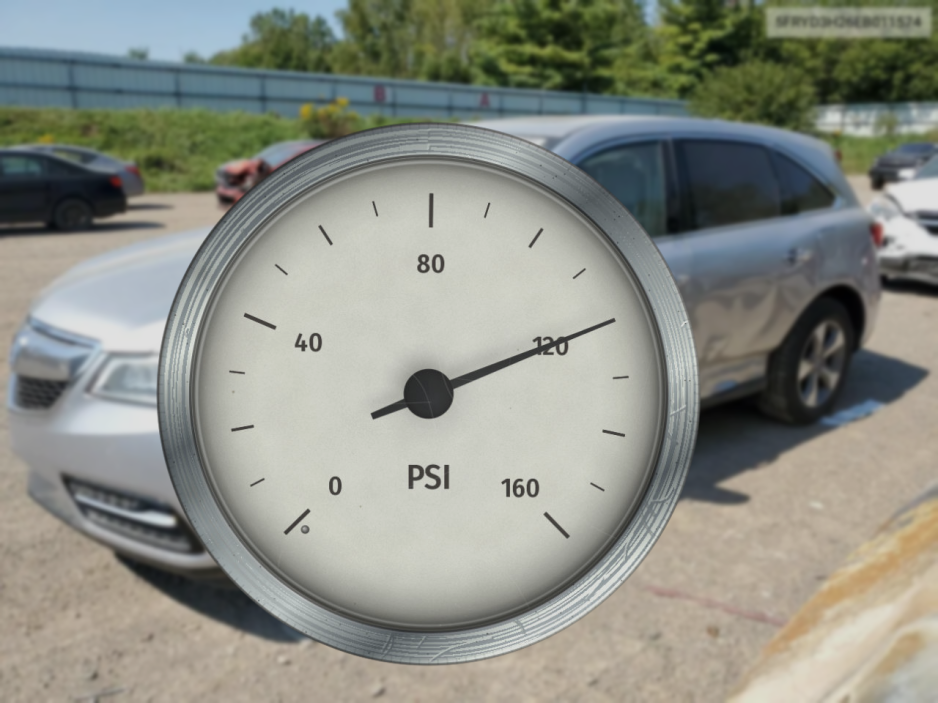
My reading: 120 psi
